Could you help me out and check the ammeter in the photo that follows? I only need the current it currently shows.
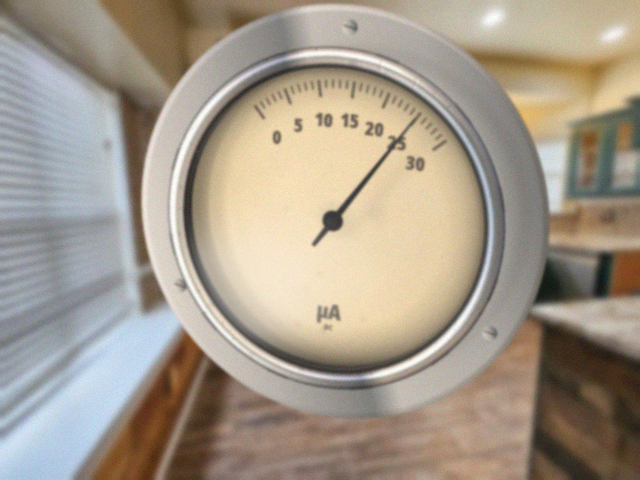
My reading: 25 µA
